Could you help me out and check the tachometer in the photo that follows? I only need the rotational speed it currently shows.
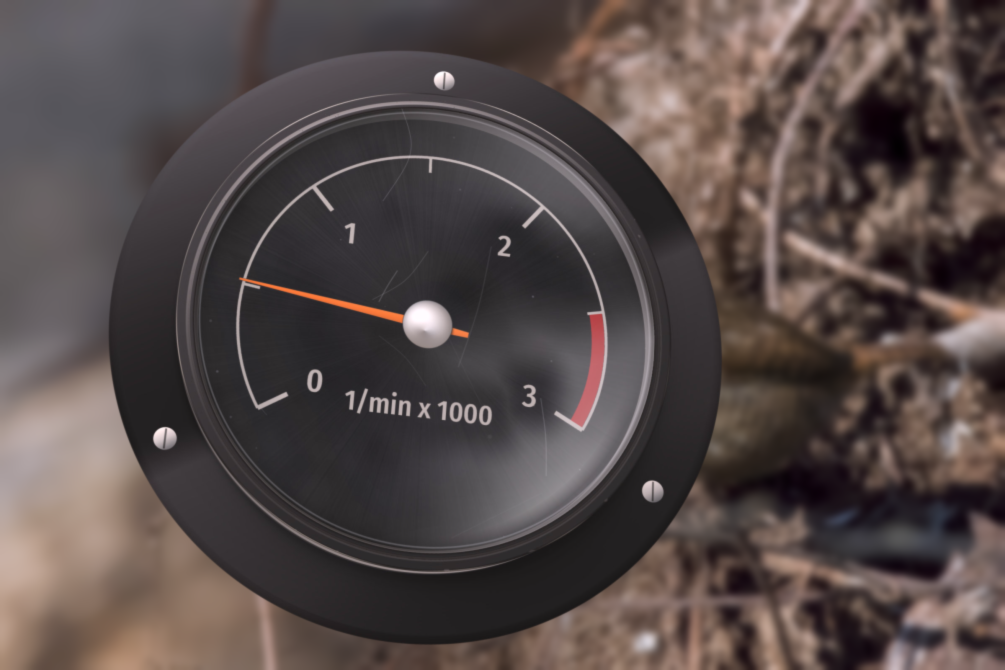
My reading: 500 rpm
